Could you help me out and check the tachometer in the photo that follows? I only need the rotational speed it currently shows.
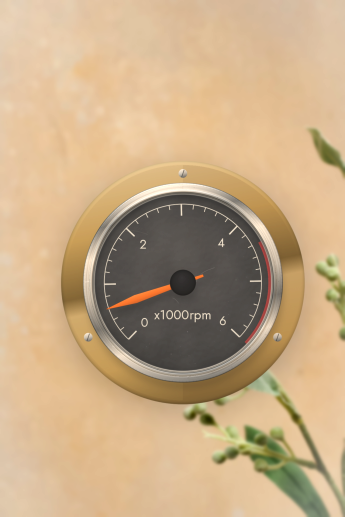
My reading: 600 rpm
